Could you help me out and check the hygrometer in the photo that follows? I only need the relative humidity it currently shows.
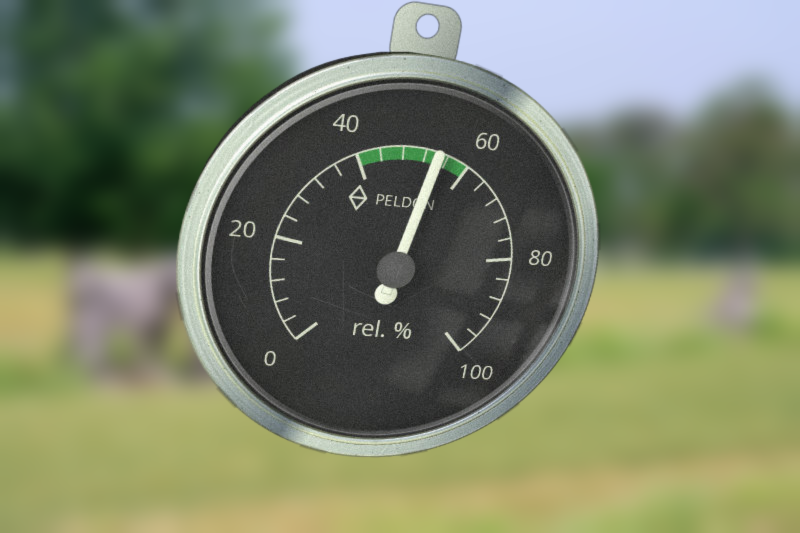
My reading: 54 %
